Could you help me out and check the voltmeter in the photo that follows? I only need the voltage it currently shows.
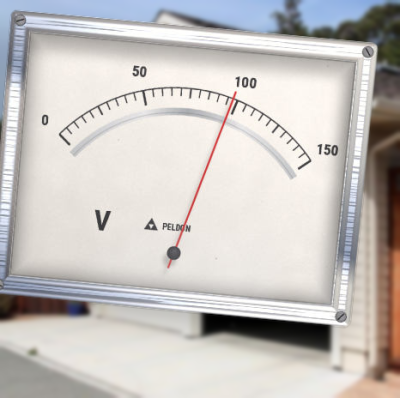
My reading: 97.5 V
